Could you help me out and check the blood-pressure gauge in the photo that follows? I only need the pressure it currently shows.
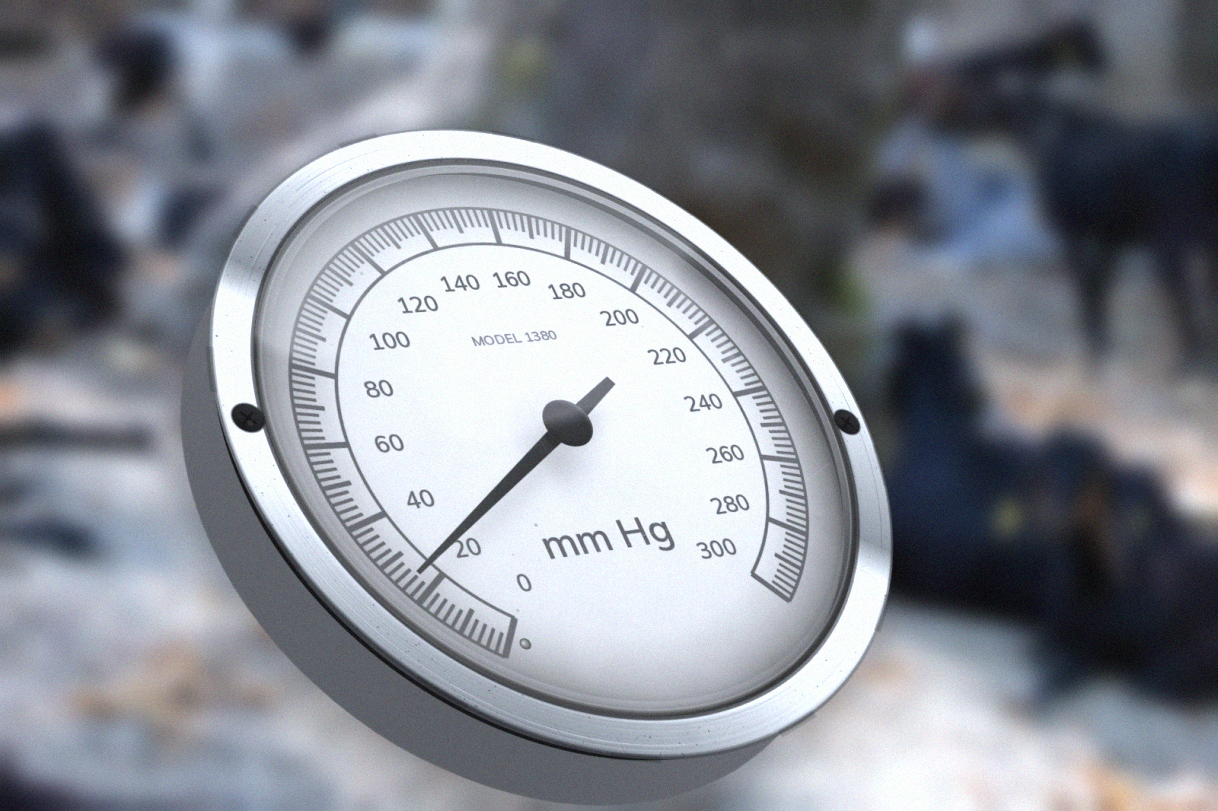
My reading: 24 mmHg
